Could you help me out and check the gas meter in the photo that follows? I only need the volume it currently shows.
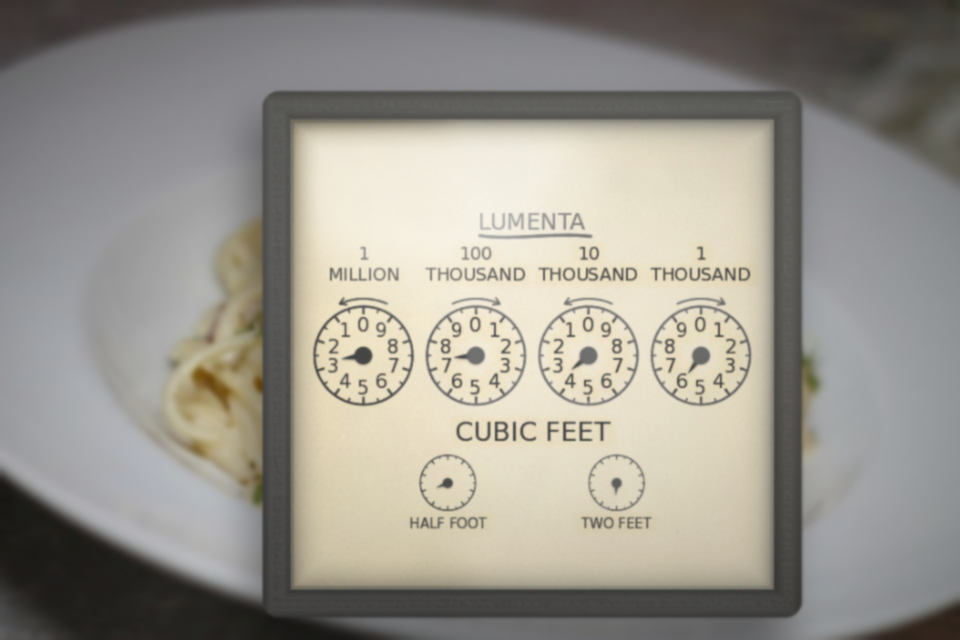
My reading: 273600 ft³
